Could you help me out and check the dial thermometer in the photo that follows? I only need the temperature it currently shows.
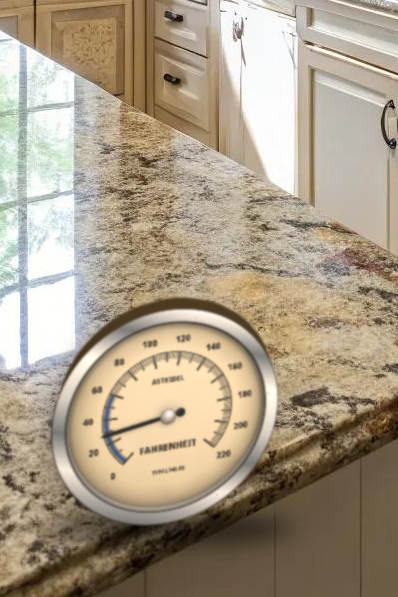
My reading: 30 °F
